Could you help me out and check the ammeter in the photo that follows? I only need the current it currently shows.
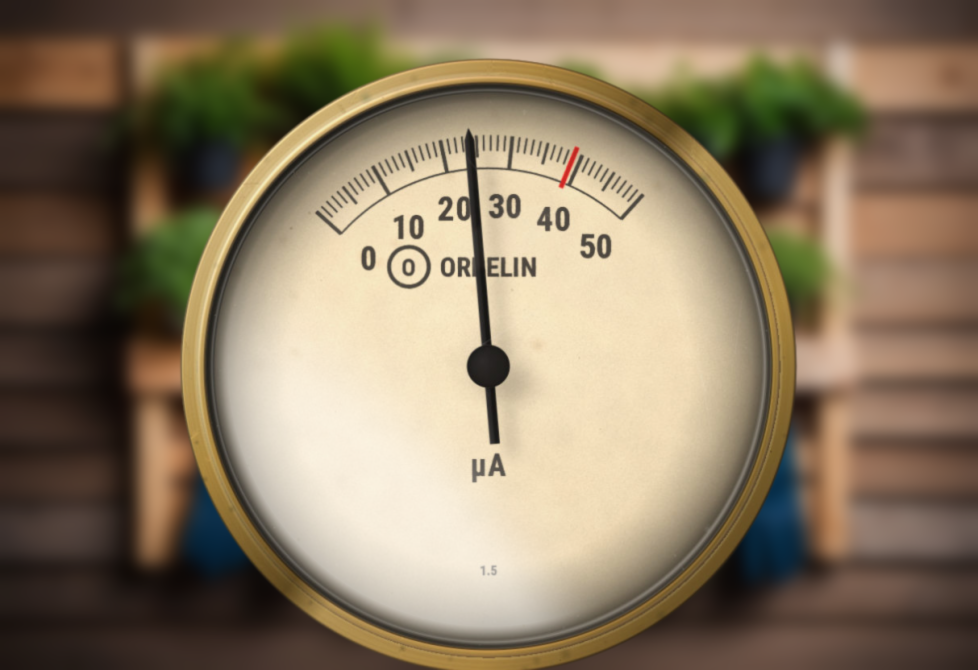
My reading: 24 µA
